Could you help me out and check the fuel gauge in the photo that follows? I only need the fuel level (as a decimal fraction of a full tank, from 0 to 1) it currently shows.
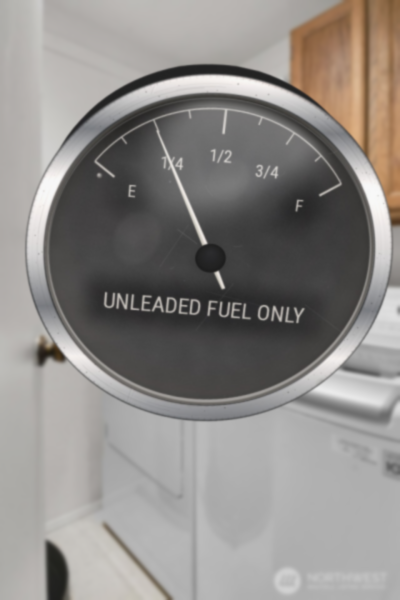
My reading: 0.25
